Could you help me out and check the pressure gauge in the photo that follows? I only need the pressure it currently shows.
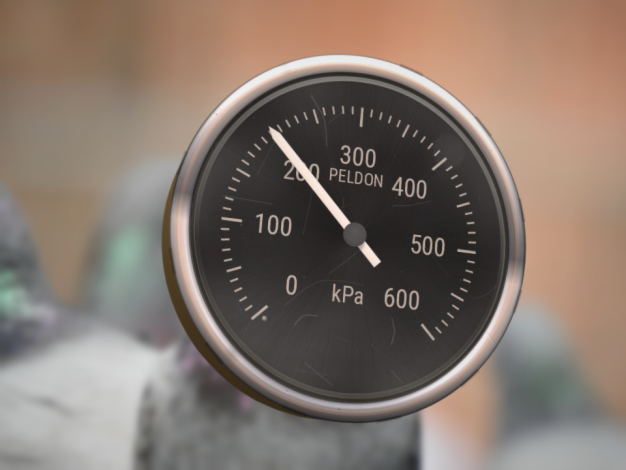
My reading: 200 kPa
